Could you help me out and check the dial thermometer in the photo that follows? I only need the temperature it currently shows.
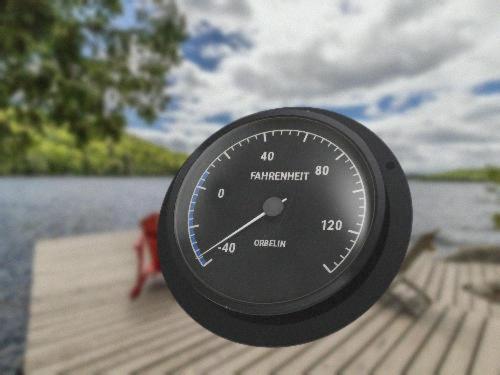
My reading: -36 °F
